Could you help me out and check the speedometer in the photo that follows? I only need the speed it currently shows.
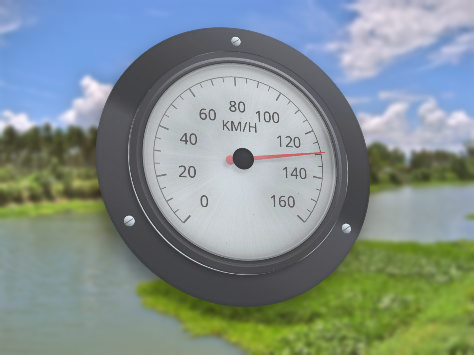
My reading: 130 km/h
